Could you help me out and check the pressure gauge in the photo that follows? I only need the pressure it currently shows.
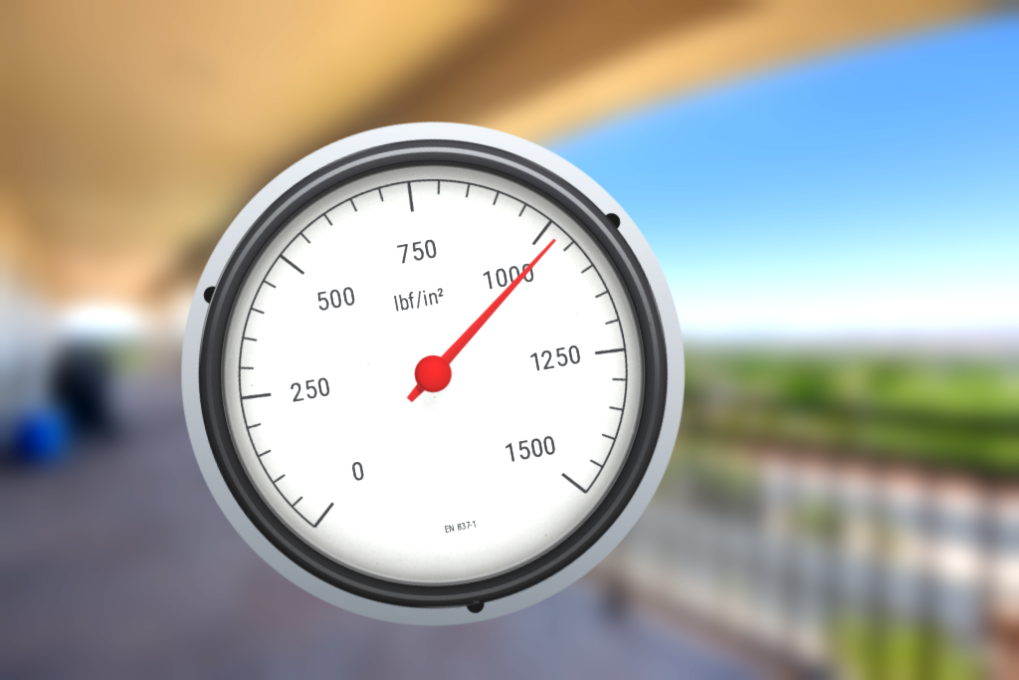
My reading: 1025 psi
